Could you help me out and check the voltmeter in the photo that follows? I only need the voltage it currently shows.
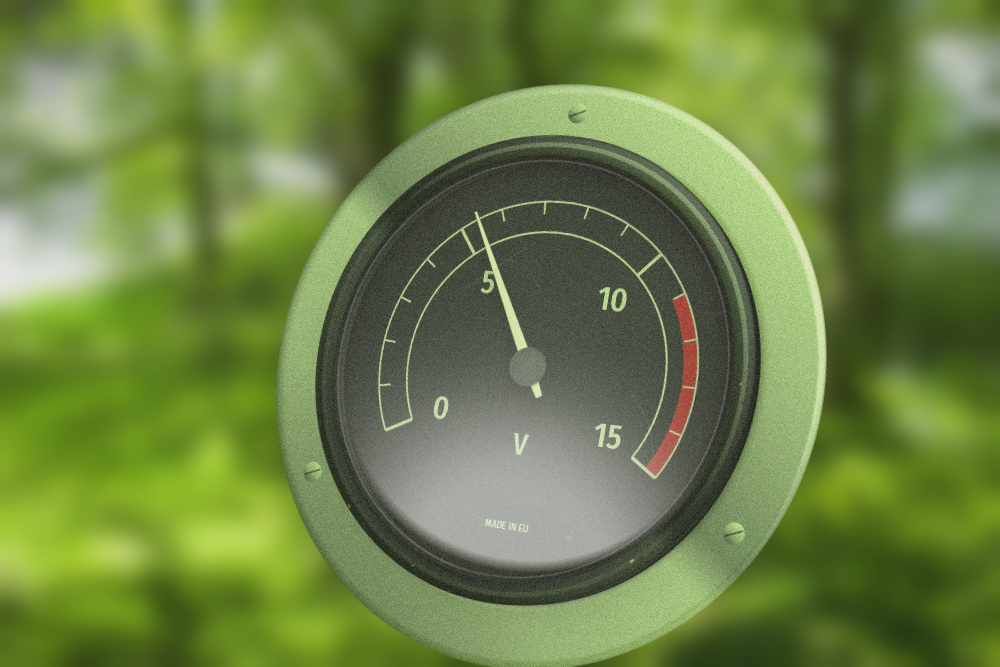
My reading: 5.5 V
